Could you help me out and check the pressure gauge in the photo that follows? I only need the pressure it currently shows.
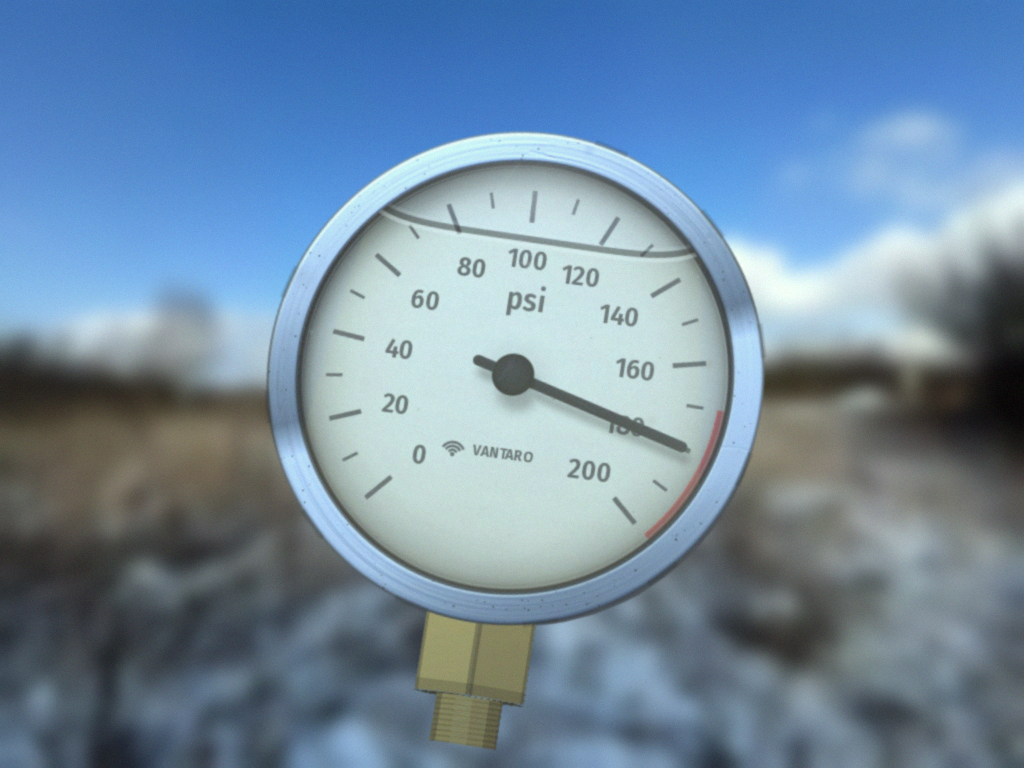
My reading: 180 psi
